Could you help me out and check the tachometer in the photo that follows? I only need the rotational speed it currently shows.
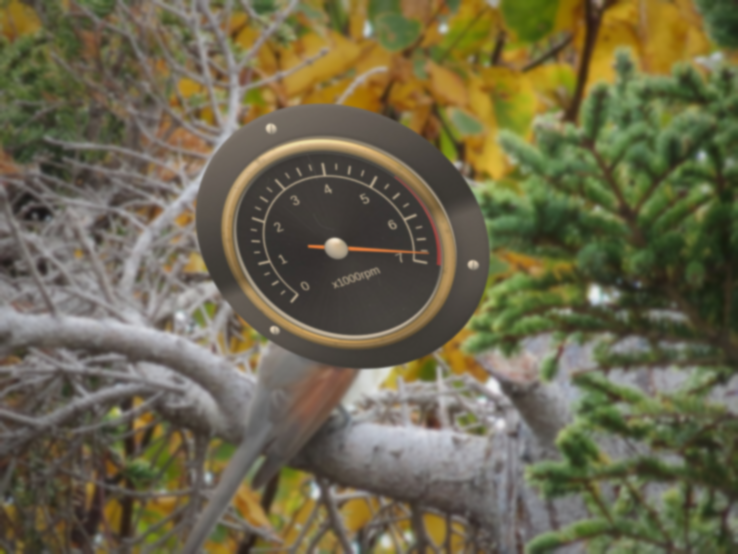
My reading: 6750 rpm
